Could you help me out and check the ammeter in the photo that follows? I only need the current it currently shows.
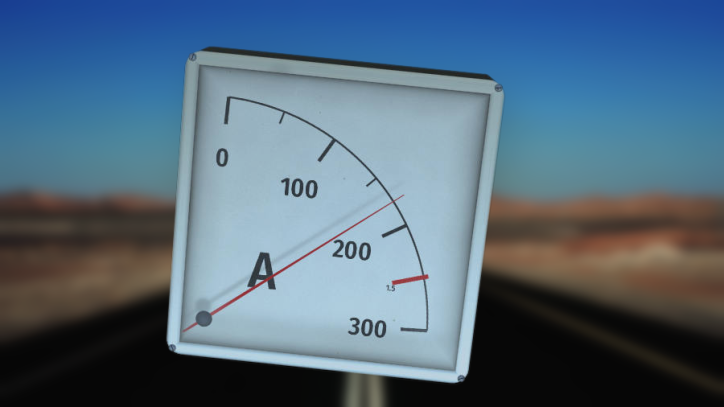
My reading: 175 A
